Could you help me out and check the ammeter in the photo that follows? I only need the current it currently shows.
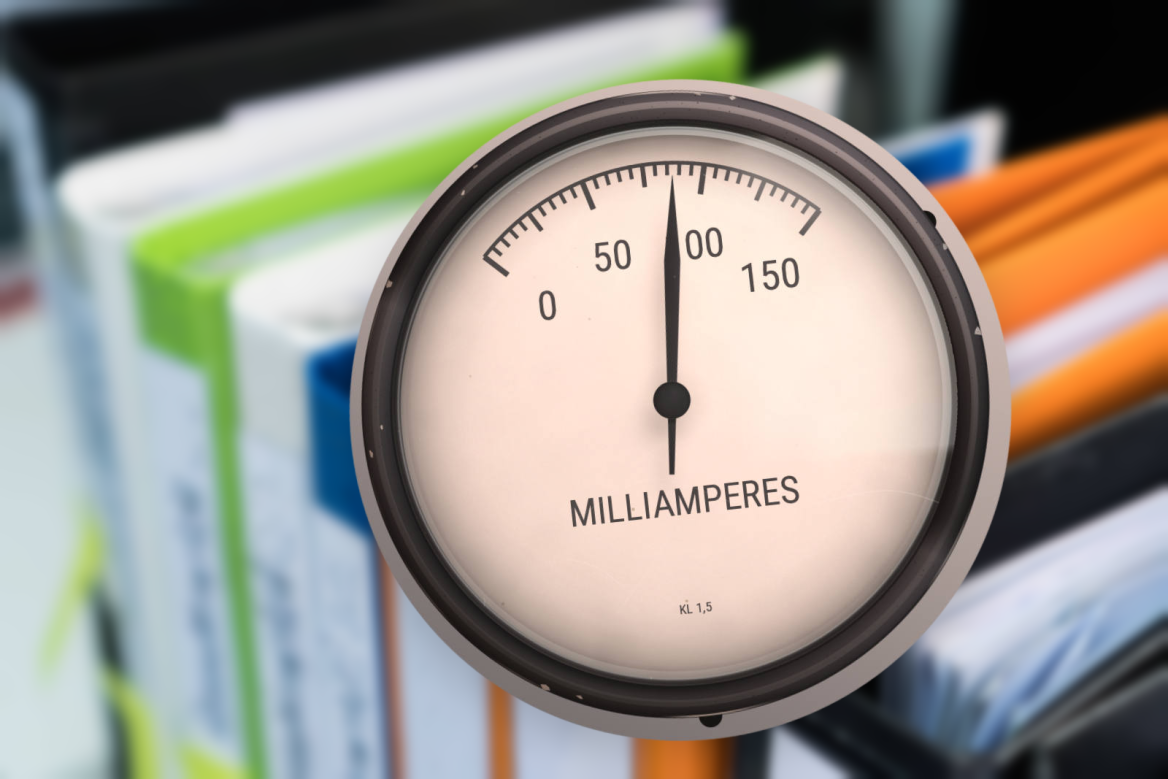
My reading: 87.5 mA
